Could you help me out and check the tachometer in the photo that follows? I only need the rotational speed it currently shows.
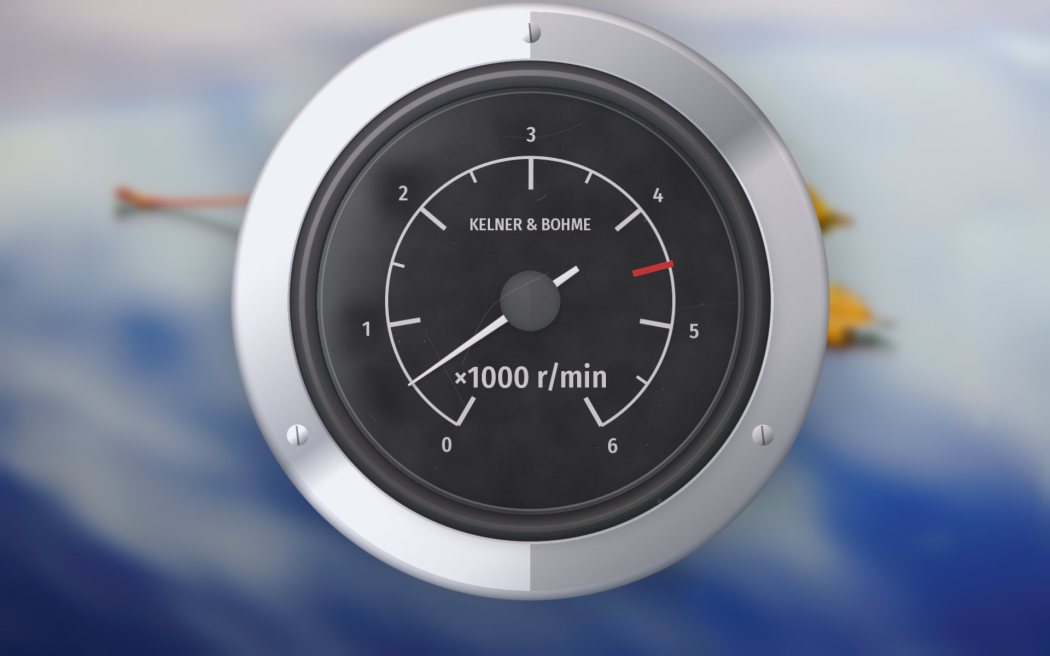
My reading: 500 rpm
